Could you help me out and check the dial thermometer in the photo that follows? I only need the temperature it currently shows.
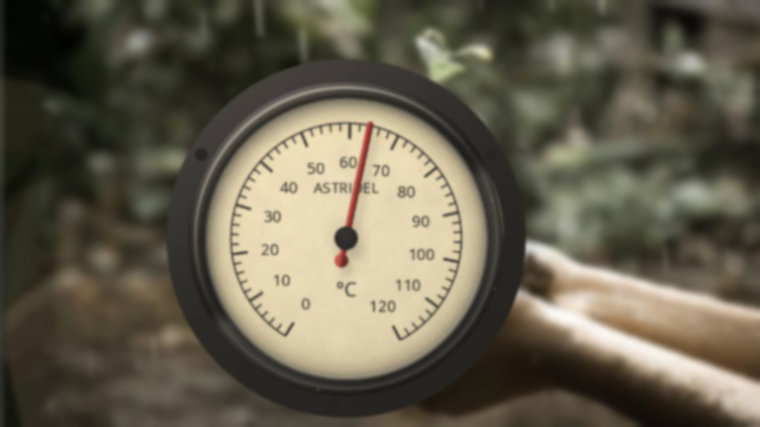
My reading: 64 °C
